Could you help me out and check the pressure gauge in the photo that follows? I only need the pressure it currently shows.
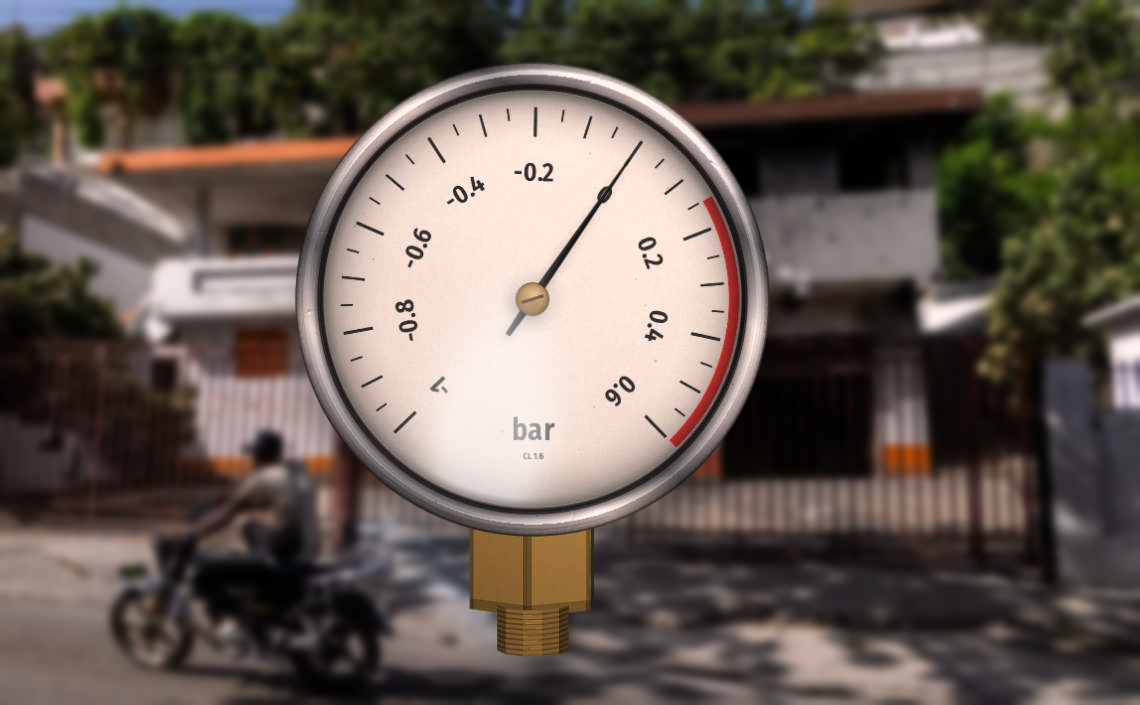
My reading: 0 bar
